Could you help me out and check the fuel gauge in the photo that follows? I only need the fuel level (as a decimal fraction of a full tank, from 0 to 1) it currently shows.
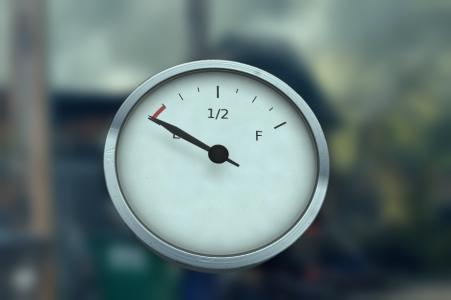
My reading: 0
